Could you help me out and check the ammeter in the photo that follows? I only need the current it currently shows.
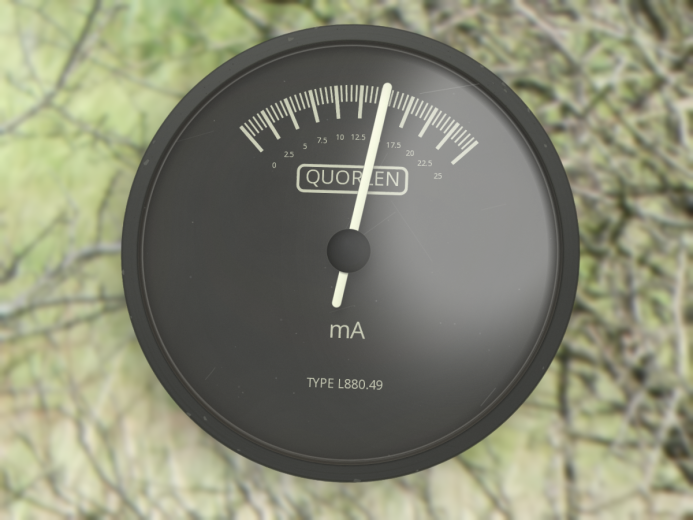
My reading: 15 mA
